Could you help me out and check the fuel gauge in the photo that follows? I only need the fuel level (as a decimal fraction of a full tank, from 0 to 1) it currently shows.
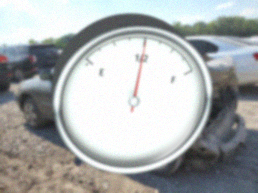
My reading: 0.5
